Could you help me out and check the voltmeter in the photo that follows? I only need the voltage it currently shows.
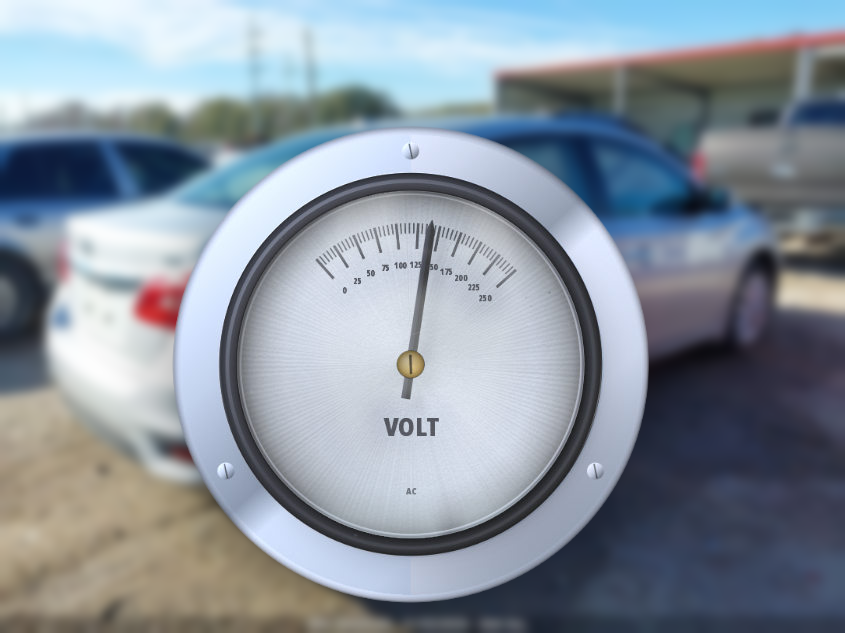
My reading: 140 V
